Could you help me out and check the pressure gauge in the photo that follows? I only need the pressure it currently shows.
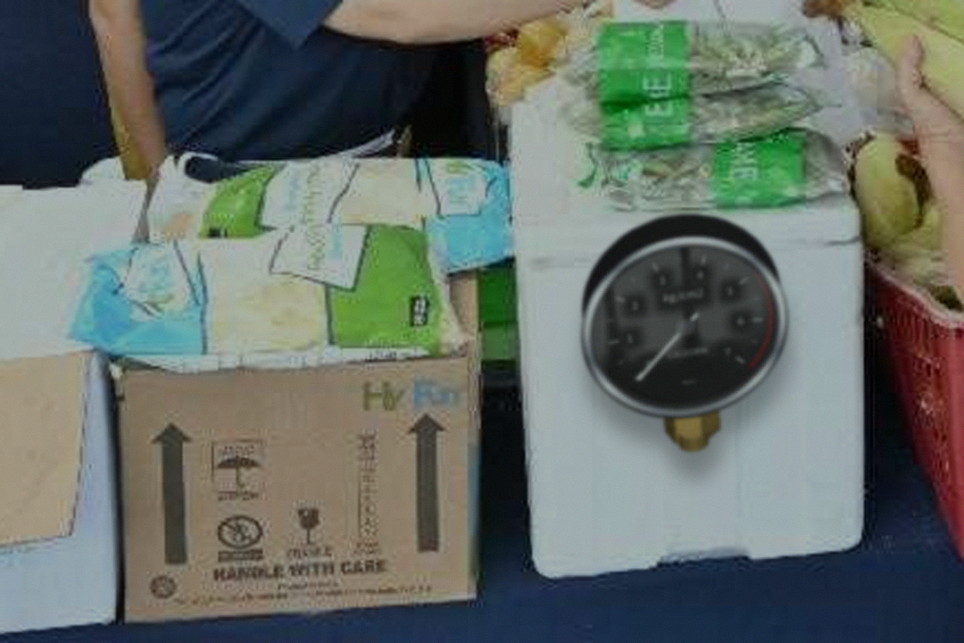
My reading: 0 kg/cm²
